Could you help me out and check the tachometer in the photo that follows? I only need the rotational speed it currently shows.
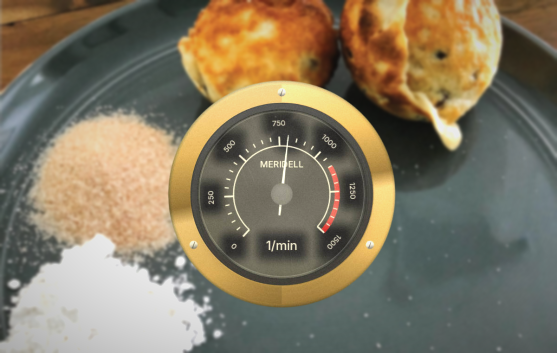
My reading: 800 rpm
